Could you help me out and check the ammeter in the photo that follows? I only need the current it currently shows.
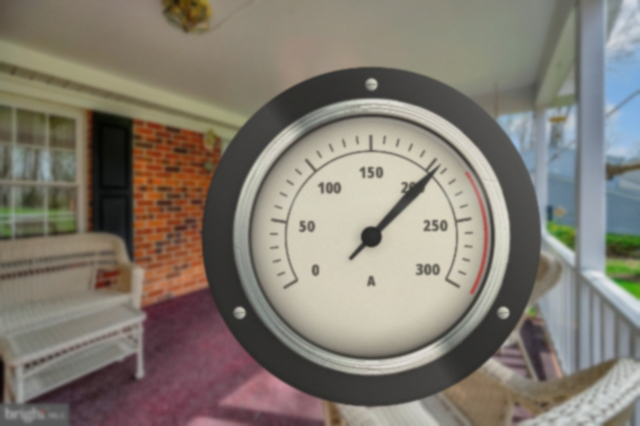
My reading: 205 A
